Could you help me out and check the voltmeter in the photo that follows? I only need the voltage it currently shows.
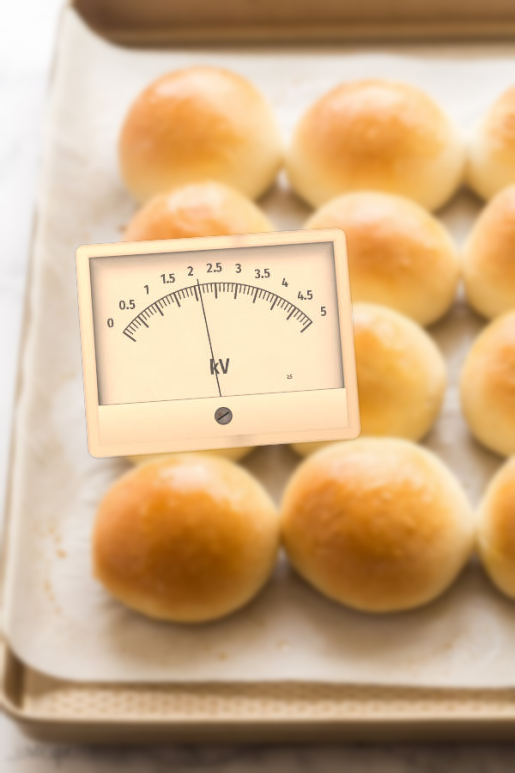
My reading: 2.1 kV
